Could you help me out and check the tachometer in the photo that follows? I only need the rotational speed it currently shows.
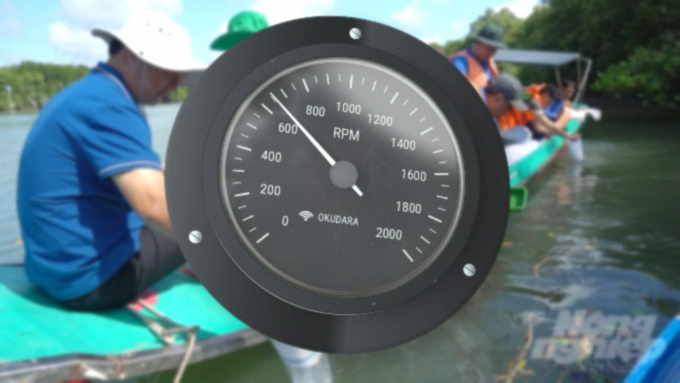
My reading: 650 rpm
